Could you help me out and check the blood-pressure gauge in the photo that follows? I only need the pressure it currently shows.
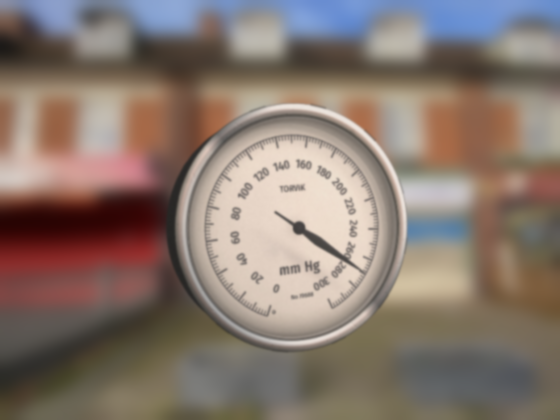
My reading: 270 mmHg
